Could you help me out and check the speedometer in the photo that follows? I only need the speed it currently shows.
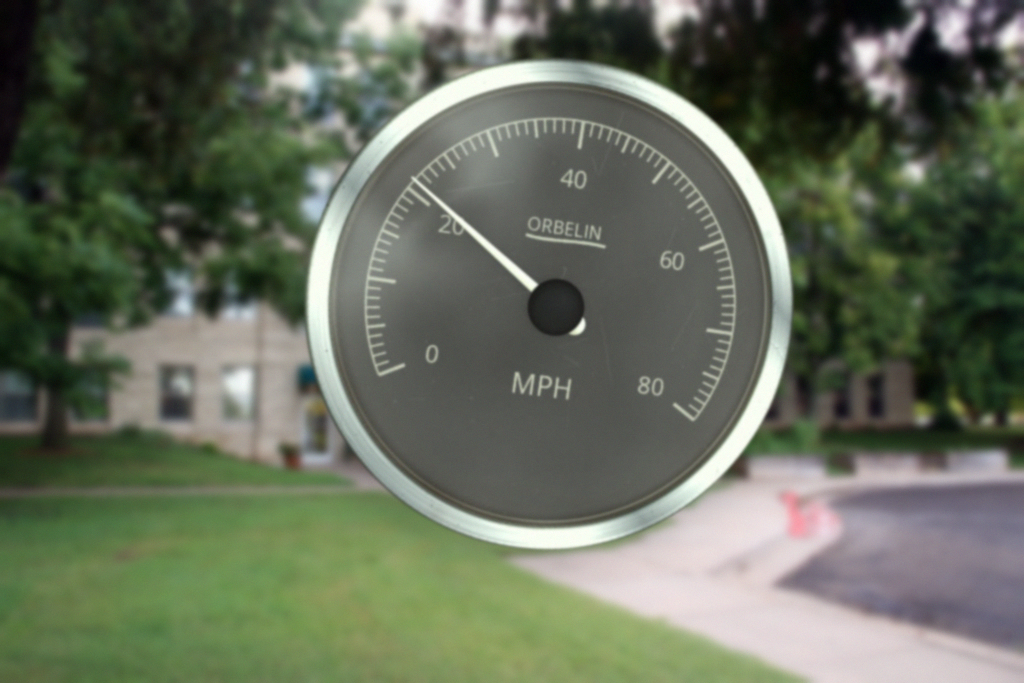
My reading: 21 mph
